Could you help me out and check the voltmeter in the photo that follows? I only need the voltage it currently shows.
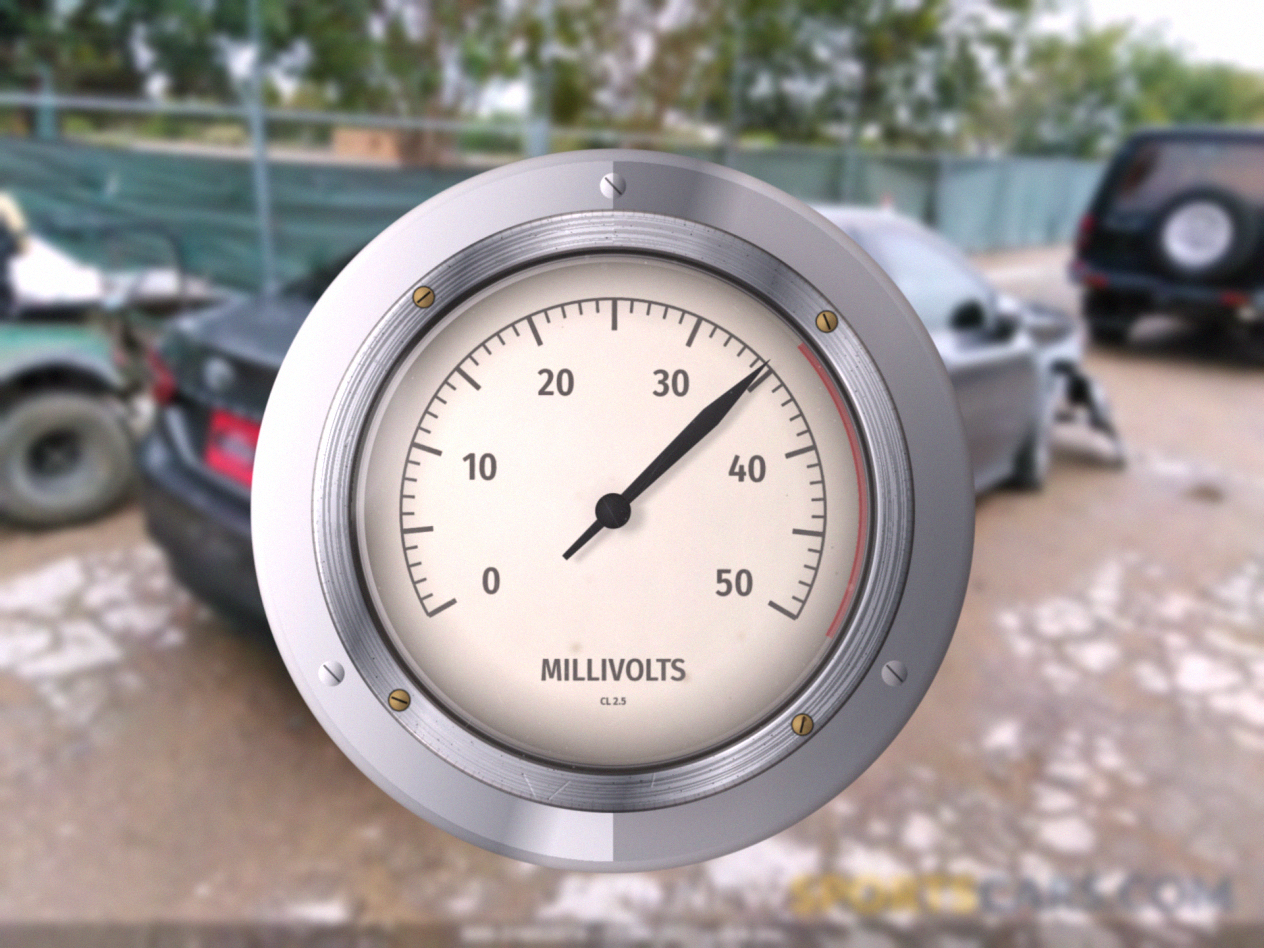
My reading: 34.5 mV
